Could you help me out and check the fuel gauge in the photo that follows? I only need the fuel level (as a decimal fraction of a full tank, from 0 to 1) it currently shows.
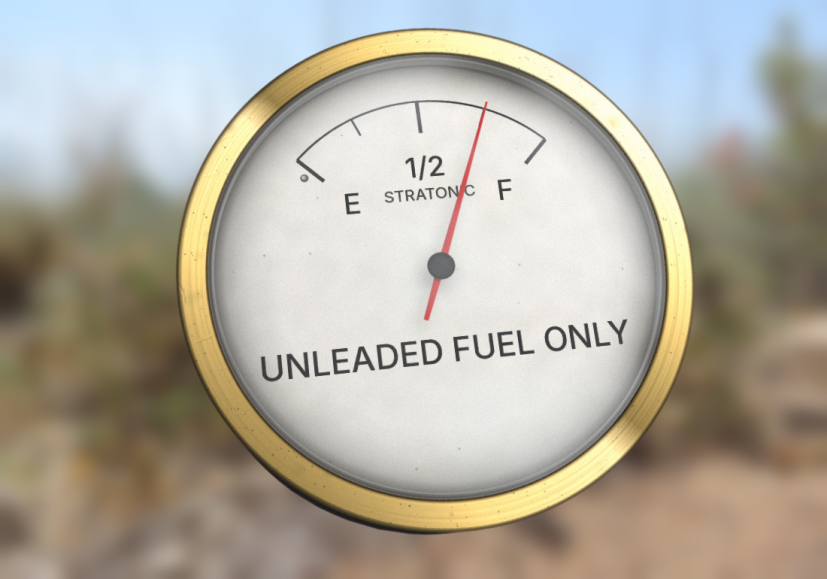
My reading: 0.75
